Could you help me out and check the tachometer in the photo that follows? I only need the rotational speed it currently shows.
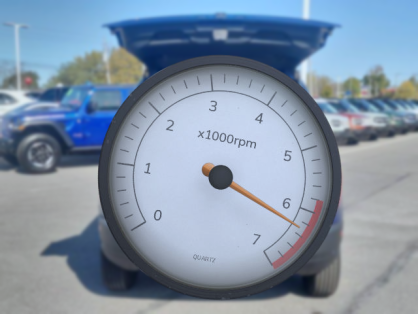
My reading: 6300 rpm
